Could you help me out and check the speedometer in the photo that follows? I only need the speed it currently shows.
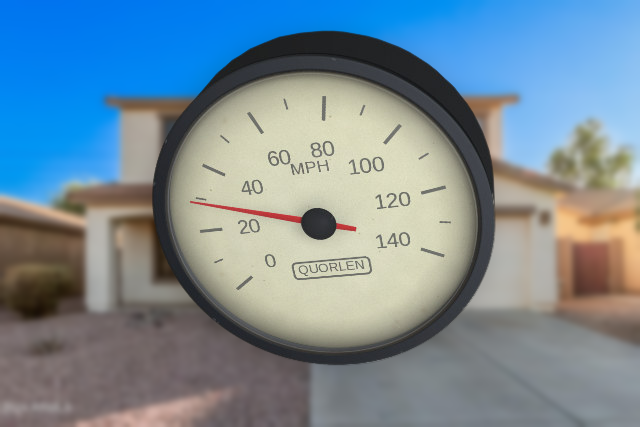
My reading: 30 mph
